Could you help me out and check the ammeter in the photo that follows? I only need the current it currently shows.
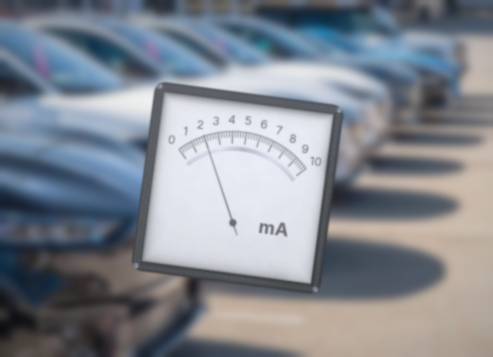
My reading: 2 mA
